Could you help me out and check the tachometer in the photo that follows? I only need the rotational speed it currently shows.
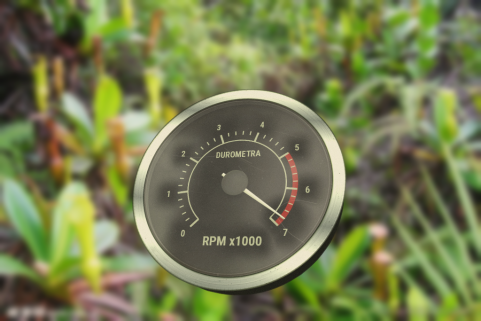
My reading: 6800 rpm
